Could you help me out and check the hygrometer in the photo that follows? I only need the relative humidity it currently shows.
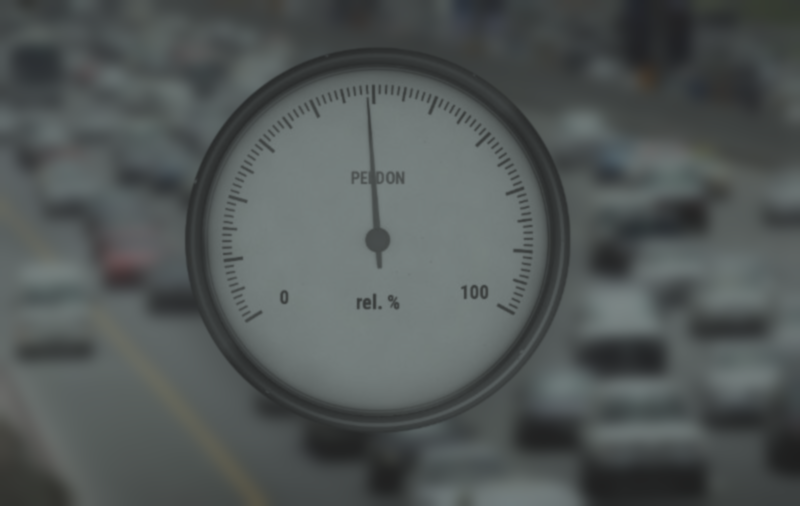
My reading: 49 %
